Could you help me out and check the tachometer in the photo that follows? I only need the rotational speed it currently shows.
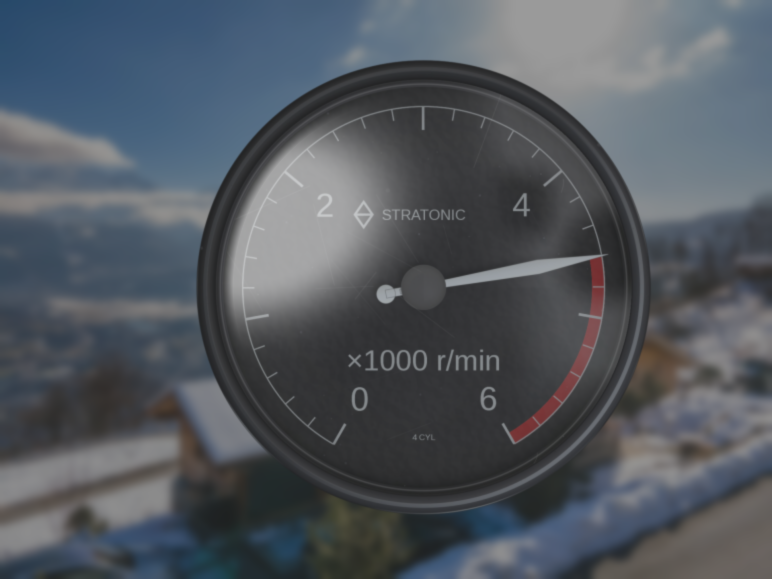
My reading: 4600 rpm
